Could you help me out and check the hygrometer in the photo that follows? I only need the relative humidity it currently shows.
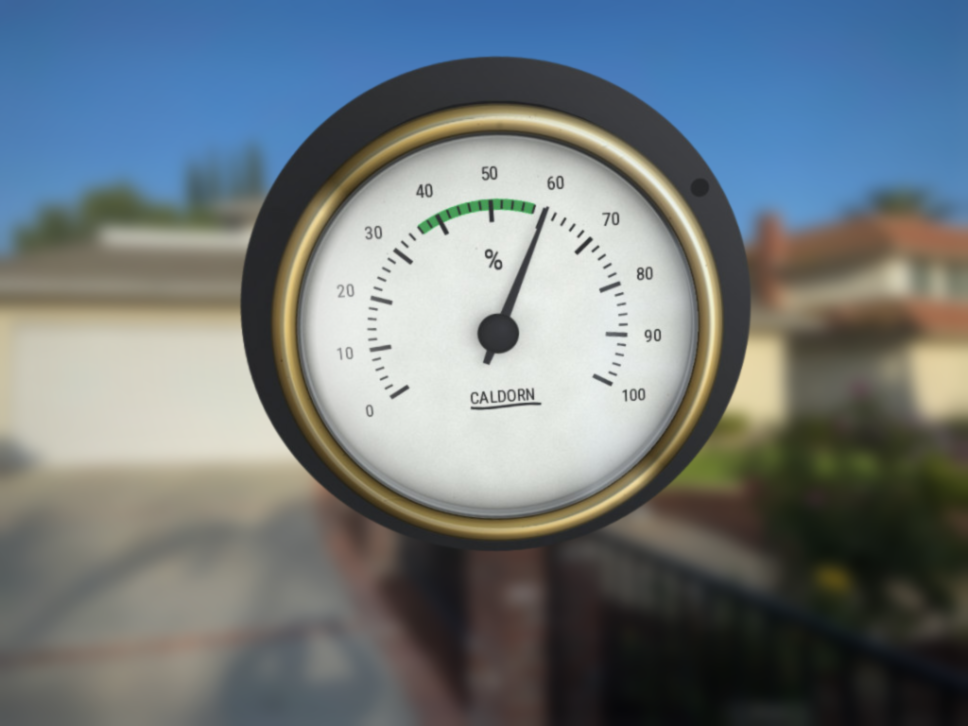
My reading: 60 %
